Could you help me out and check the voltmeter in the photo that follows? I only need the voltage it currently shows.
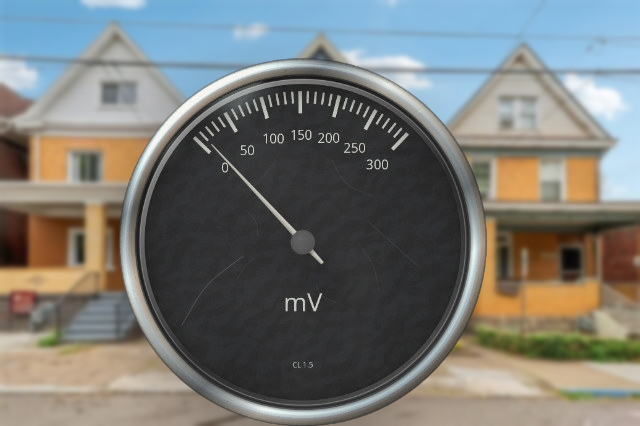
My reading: 10 mV
